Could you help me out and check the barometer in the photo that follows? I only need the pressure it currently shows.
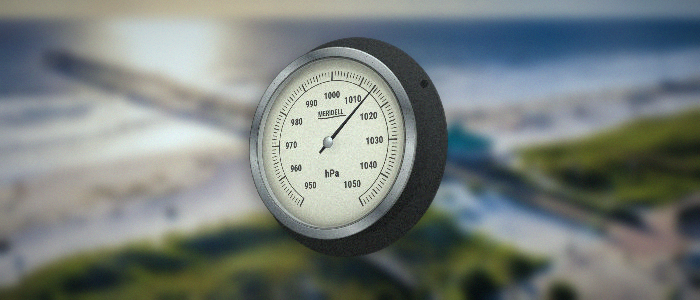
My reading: 1015 hPa
